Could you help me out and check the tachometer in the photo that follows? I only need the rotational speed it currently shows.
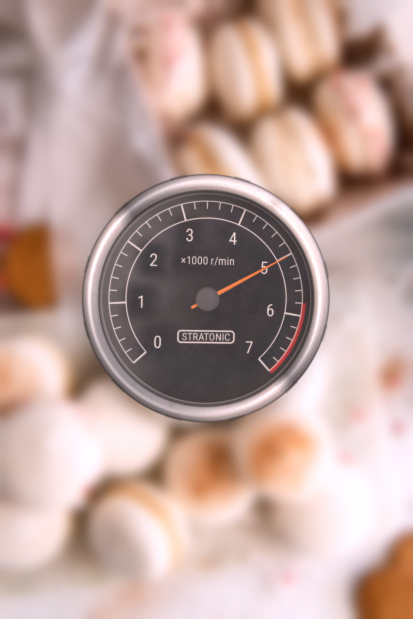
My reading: 5000 rpm
